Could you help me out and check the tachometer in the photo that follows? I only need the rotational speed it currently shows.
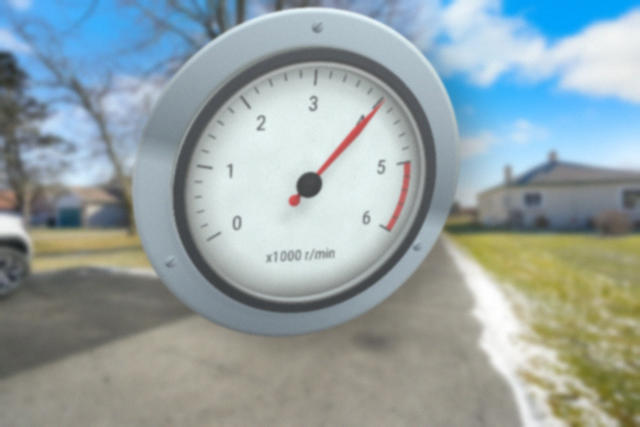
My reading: 4000 rpm
